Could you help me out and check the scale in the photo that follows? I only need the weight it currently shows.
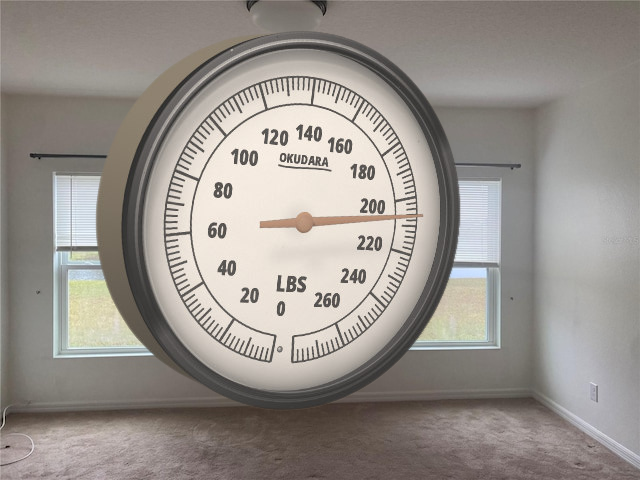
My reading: 206 lb
